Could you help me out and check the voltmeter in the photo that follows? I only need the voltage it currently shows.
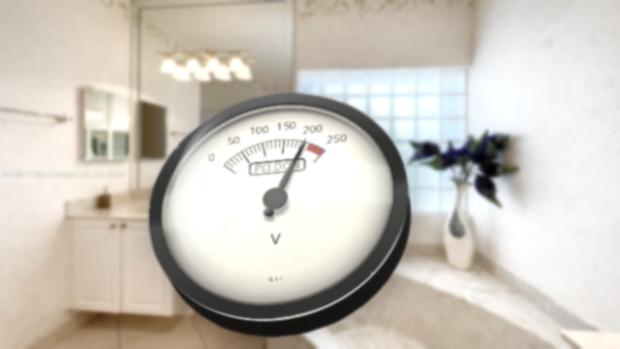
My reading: 200 V
